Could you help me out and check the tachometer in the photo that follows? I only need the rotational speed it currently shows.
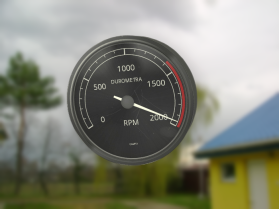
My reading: 1950 rpm
